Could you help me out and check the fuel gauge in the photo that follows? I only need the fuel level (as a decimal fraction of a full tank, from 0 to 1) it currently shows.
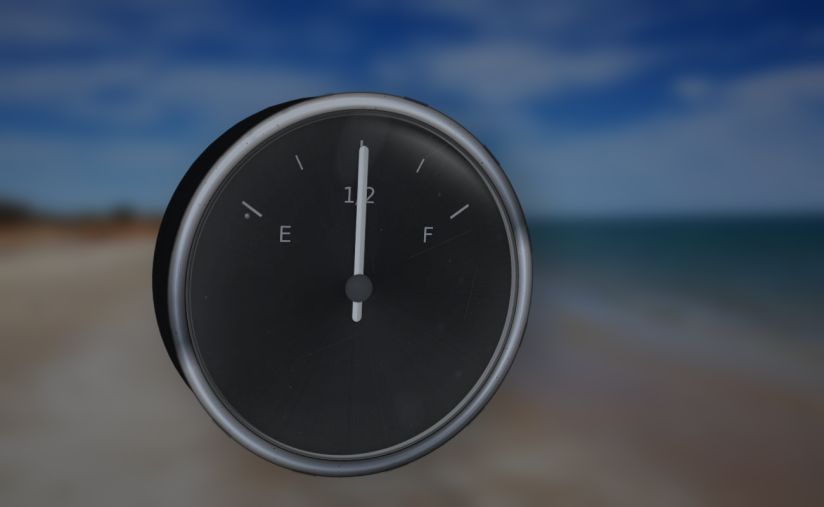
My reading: 0.5
